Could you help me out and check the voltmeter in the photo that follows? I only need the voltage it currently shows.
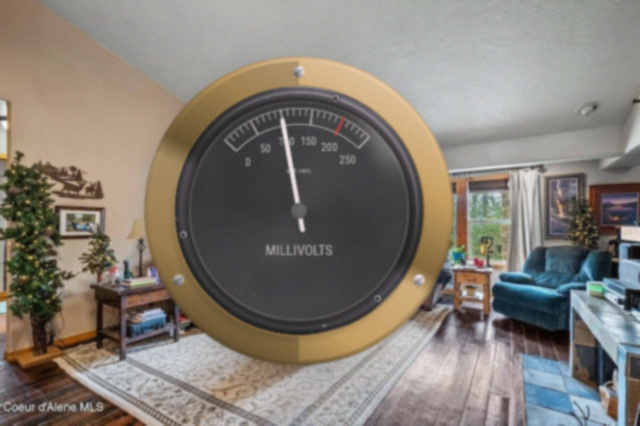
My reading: 100 mV
